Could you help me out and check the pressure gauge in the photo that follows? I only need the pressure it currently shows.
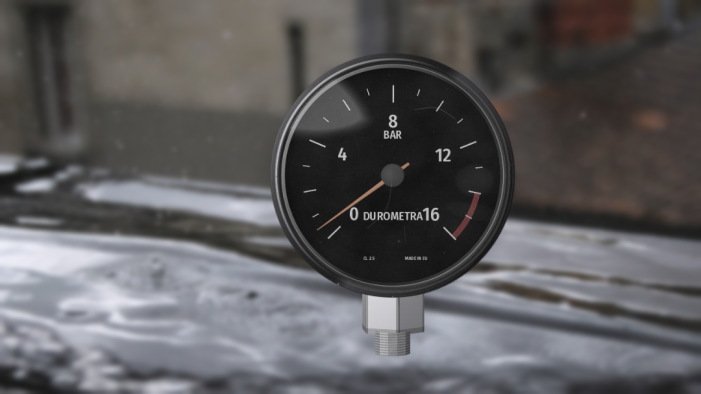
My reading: 0.5 bar
